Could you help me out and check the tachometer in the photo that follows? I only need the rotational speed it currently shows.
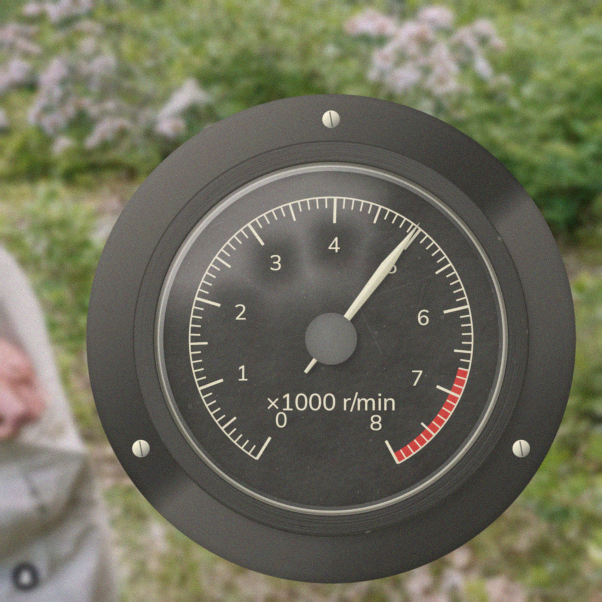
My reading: 4950 rpm
